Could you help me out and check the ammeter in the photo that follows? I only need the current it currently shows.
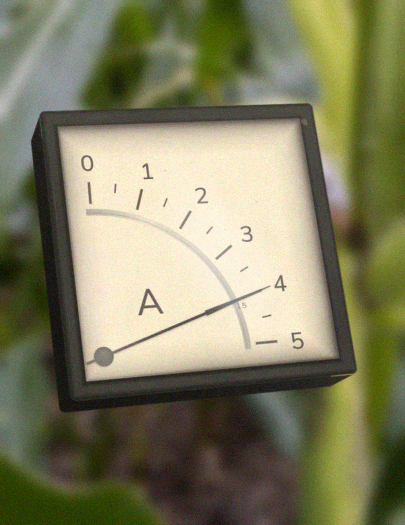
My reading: 4 A
